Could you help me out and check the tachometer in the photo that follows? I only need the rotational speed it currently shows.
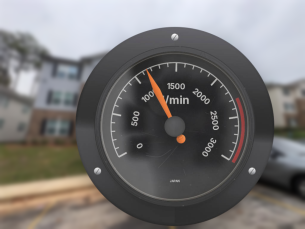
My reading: 1150 rpm
